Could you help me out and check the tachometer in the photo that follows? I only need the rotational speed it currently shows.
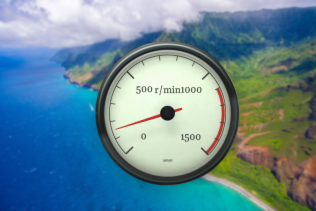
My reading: 150 rpm
